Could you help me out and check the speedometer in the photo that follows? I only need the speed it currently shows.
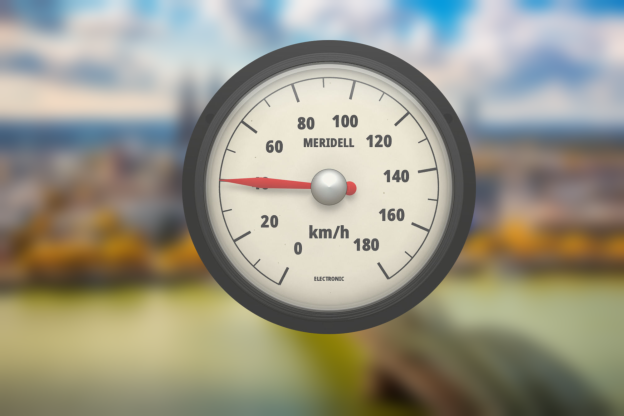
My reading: 40 km/h
